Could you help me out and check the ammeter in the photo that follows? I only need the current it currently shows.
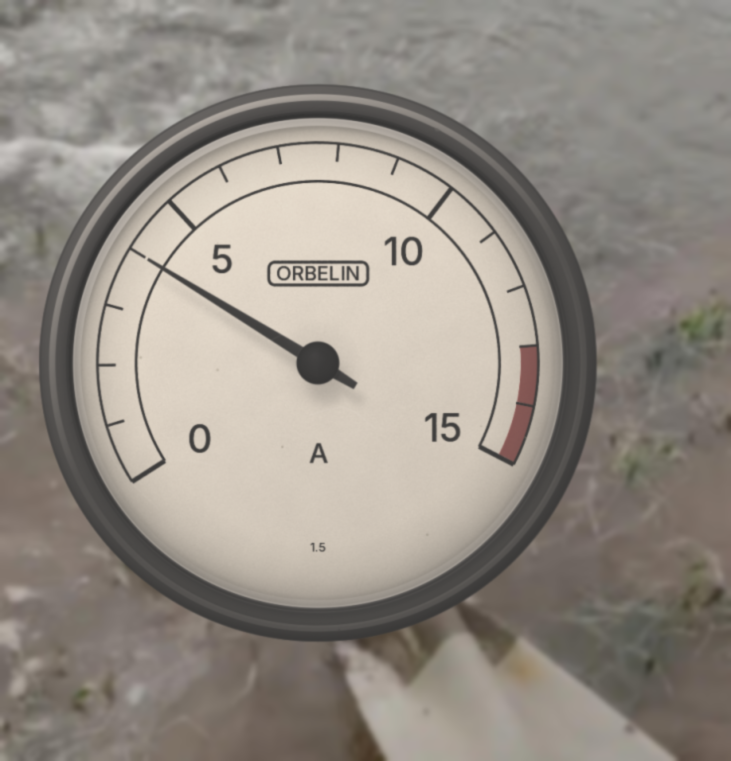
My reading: 4 A
